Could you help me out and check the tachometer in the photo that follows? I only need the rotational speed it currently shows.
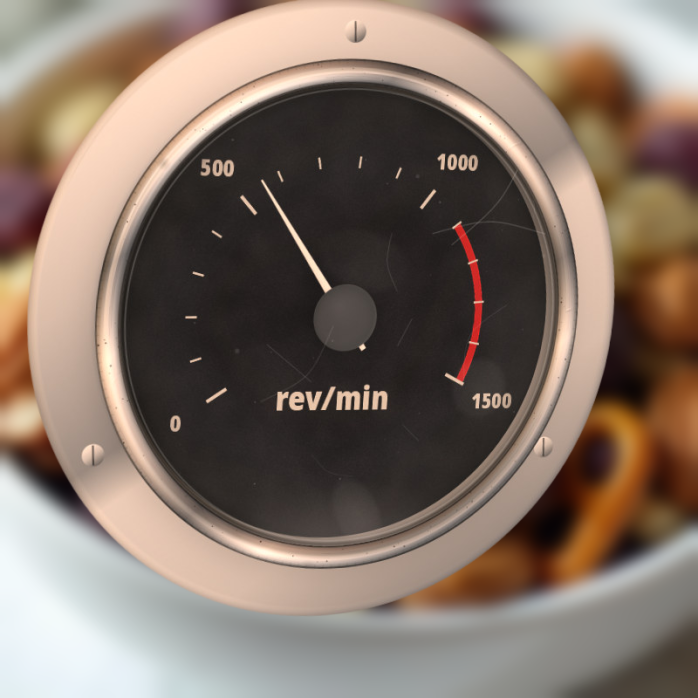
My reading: 550 rpm
